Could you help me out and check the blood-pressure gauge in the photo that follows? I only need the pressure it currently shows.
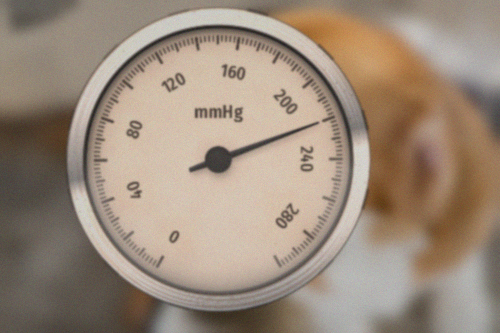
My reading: 220 mmHg
